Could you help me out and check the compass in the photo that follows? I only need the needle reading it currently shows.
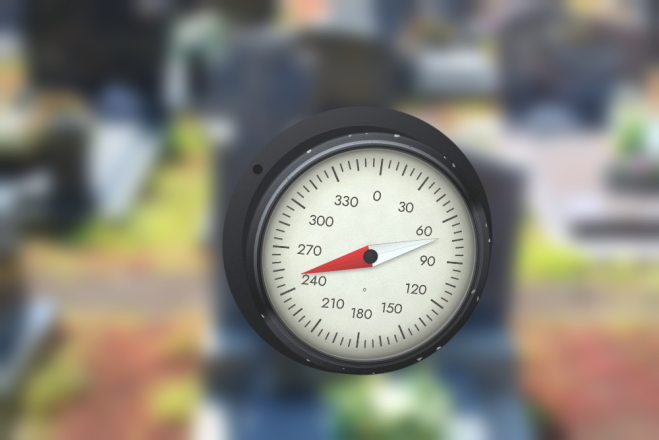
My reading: 250 °
